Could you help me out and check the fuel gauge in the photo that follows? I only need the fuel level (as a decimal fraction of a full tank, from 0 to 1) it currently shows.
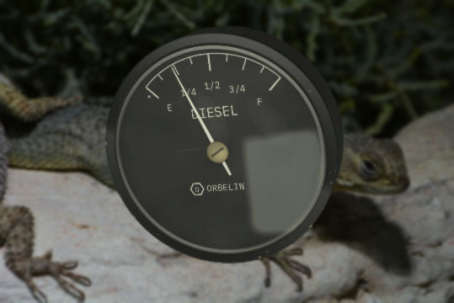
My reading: 0.25
